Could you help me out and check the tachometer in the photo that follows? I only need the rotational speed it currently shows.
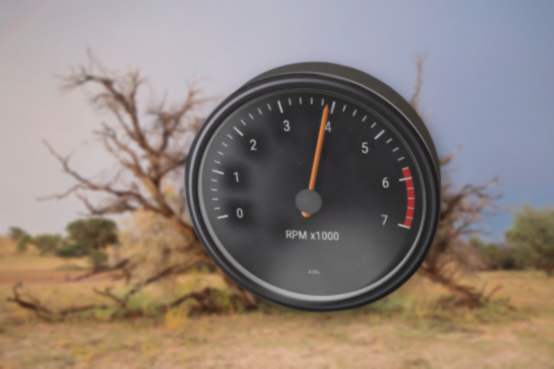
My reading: 3900 rpm
